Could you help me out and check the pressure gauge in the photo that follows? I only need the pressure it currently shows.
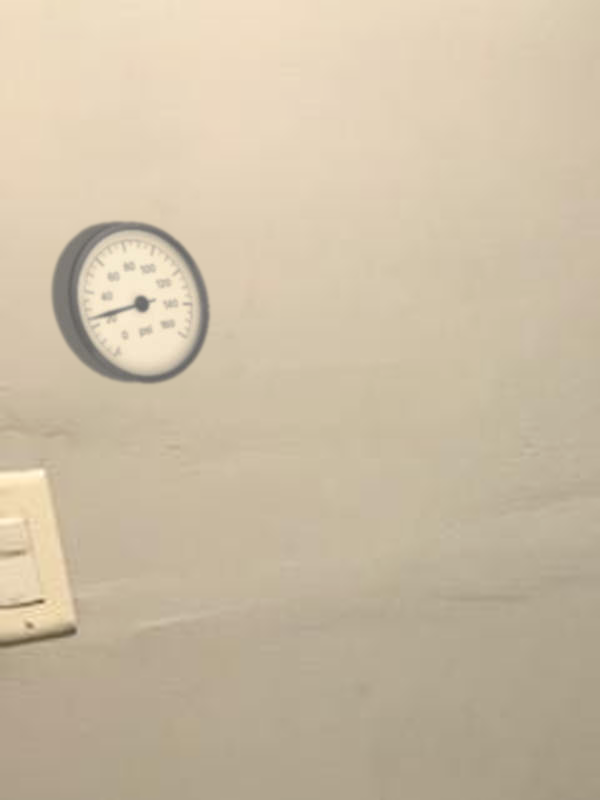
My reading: 25 psi
